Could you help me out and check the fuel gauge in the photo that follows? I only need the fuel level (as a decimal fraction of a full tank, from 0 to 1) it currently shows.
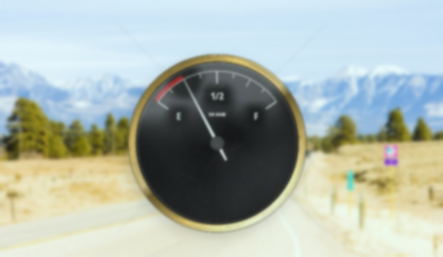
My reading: 0.25
